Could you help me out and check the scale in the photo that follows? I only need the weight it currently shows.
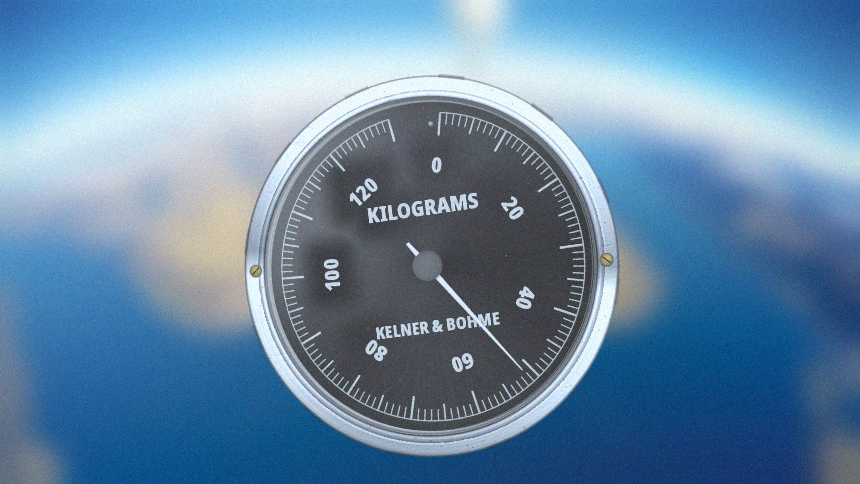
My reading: 51 kg
